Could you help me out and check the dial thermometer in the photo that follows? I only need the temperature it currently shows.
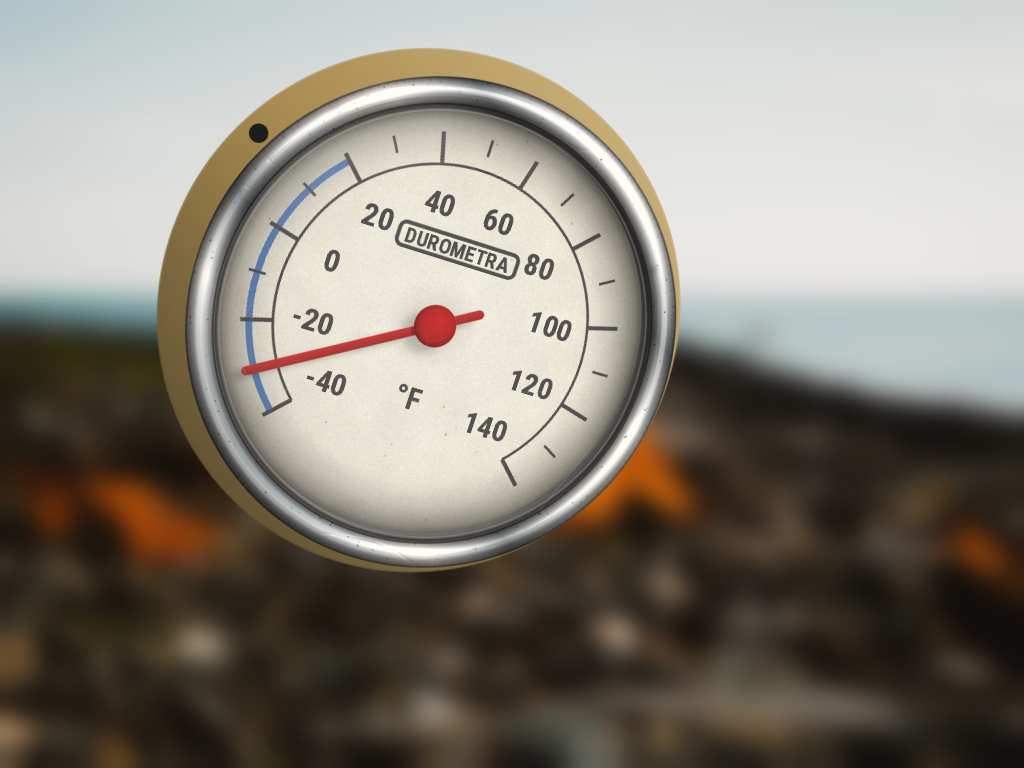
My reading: -30 °F
